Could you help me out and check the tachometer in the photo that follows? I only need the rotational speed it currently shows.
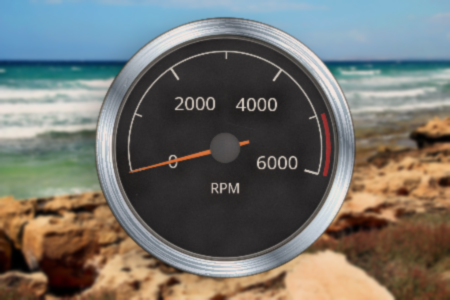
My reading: 0 rpm
